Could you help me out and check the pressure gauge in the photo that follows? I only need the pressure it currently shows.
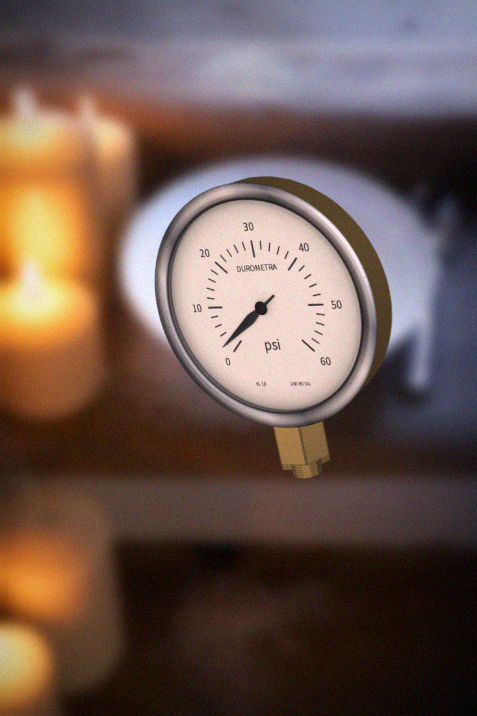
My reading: 2 psi
